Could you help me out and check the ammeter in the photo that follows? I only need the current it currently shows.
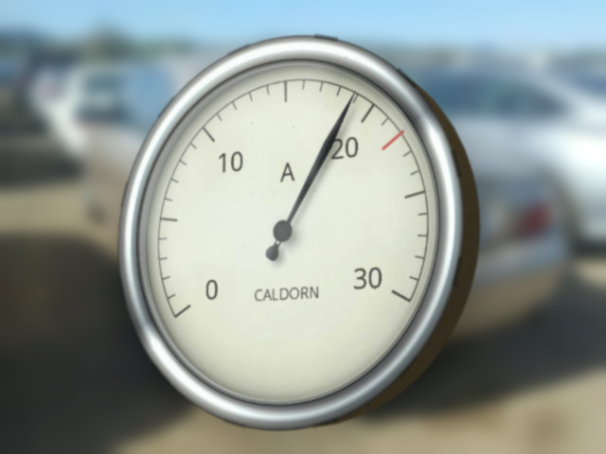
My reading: 19 A
